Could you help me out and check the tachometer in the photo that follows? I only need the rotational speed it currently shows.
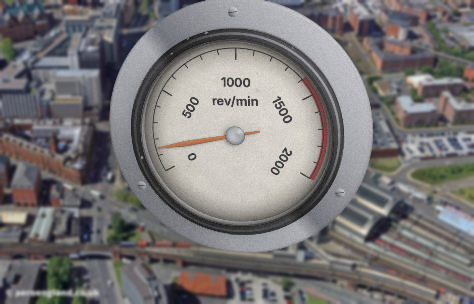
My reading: 150 rpm
